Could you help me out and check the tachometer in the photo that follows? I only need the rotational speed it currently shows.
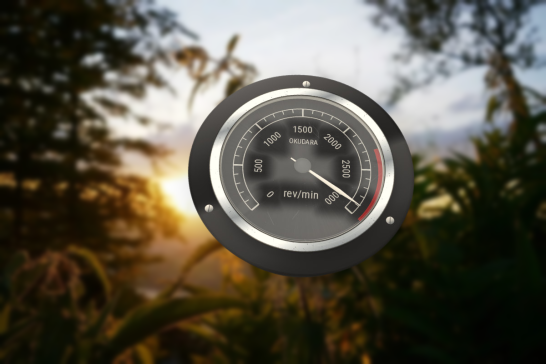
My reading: 2900 rpm
